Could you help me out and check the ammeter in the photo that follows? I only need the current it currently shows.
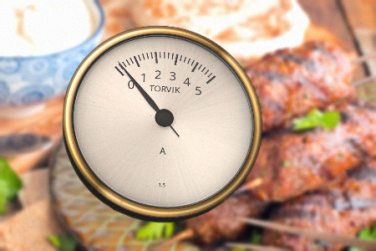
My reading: 0.2 A
